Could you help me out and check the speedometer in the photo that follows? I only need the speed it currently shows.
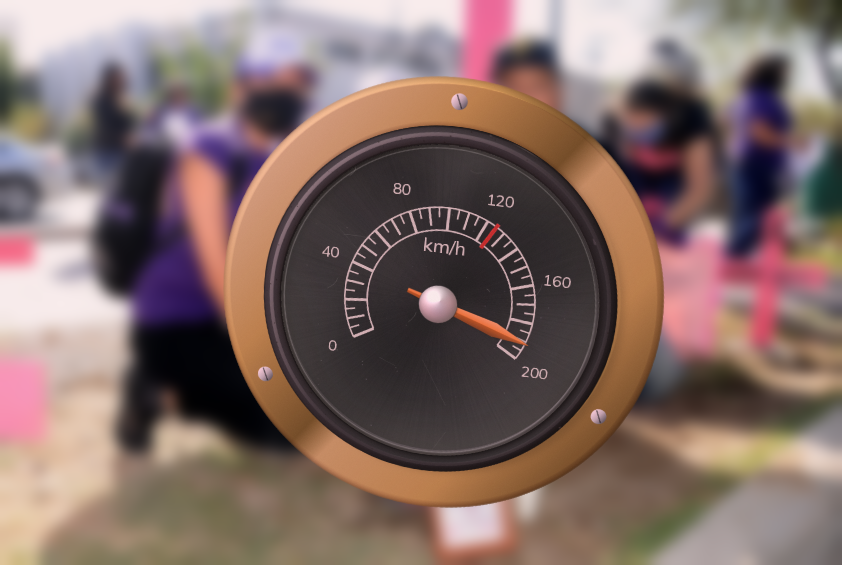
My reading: 190 km/h
